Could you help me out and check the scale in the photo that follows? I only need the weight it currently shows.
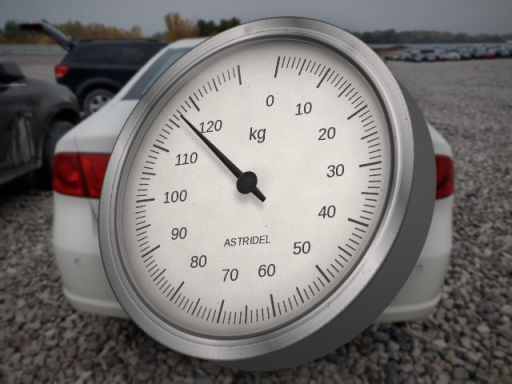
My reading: 117 kg
